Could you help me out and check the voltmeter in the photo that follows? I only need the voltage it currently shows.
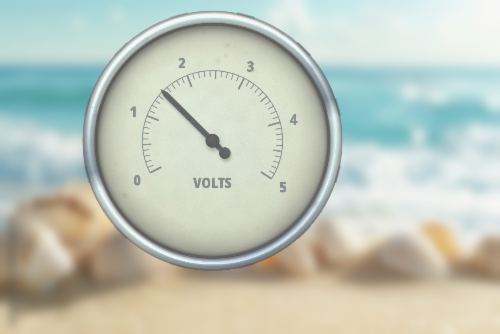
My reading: 1.5 V
